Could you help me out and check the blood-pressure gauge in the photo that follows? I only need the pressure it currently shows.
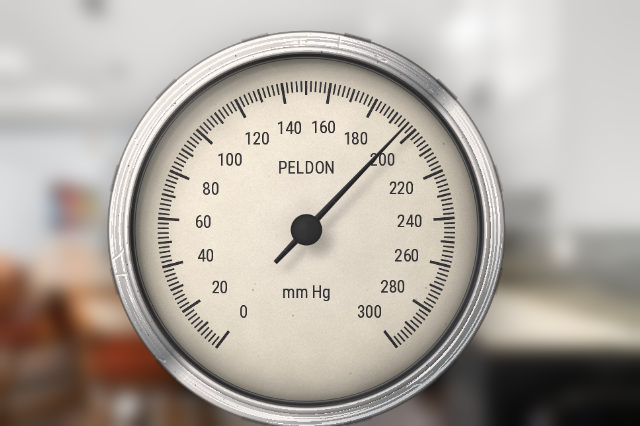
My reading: 196 mmHg
